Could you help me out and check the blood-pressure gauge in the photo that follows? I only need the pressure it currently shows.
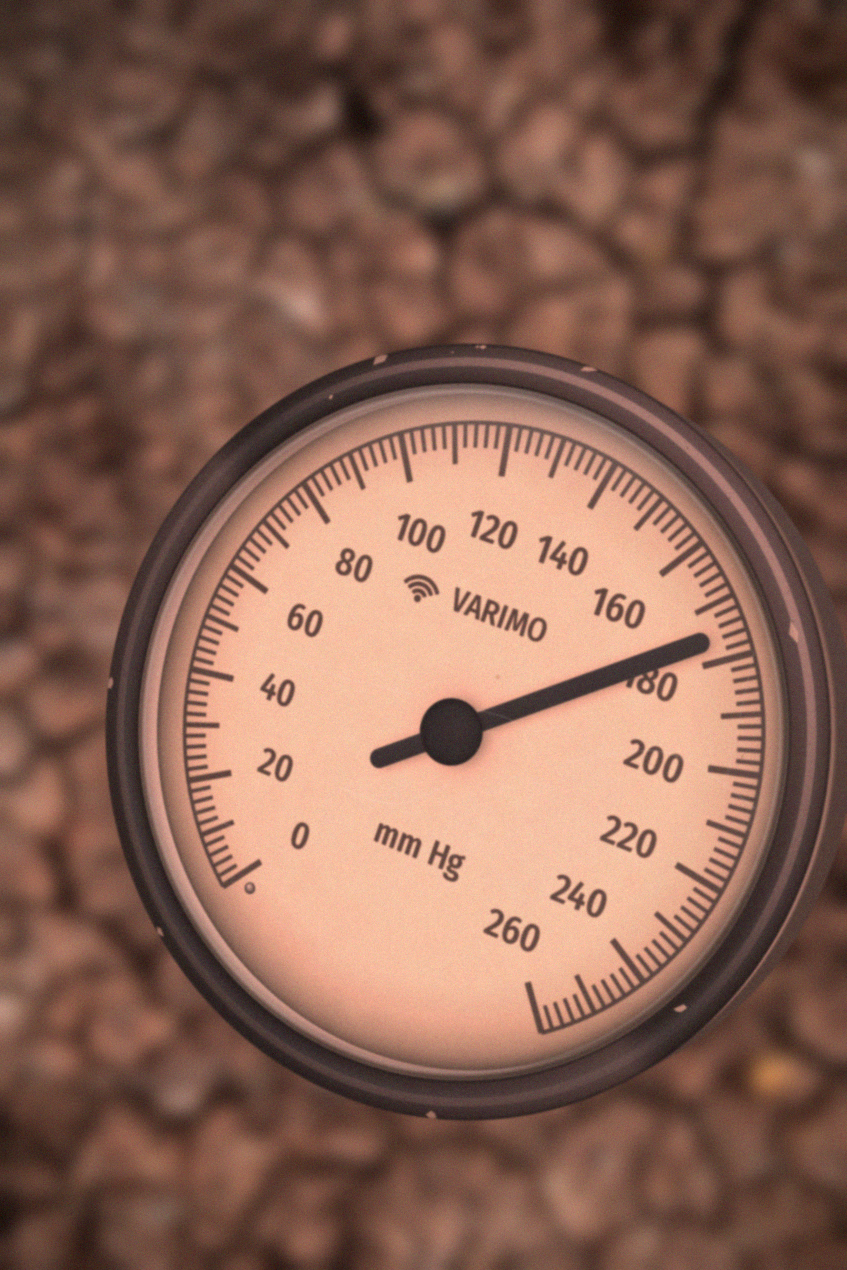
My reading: 176 mmHg
